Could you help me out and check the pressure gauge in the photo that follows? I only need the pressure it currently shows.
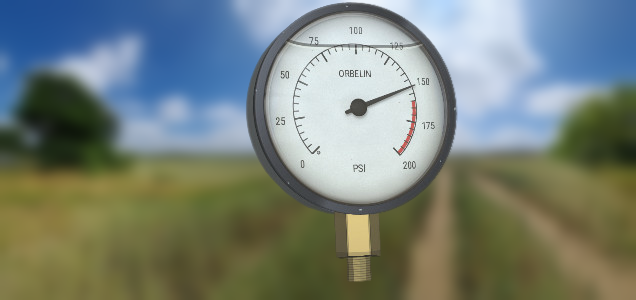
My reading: 150 psi
